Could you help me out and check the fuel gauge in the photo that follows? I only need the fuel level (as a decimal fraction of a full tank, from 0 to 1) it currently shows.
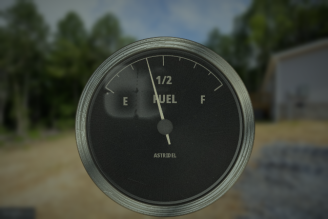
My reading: 0.375
